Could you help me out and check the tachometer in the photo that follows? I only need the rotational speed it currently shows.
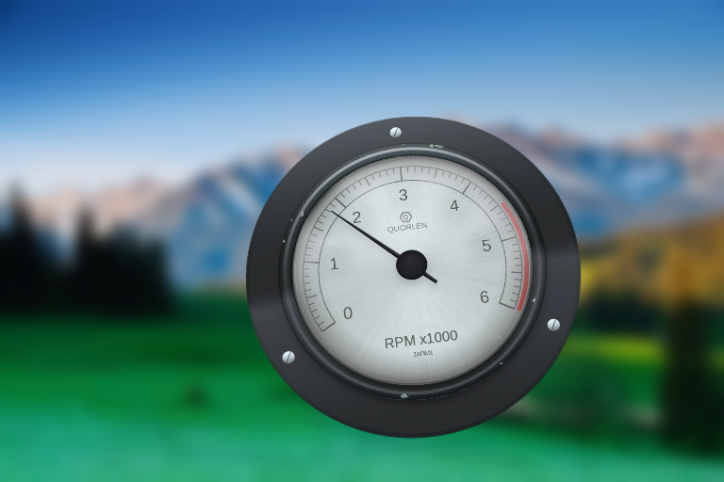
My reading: 1800 rpm
